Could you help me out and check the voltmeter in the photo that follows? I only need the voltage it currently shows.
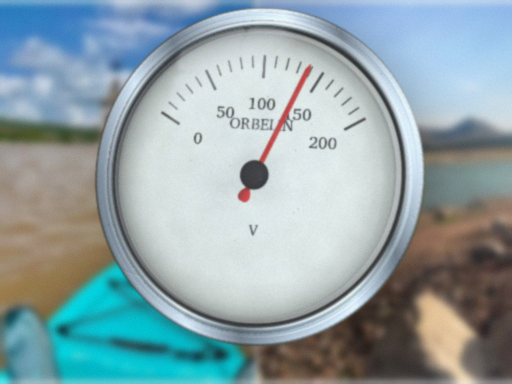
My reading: 140 V
